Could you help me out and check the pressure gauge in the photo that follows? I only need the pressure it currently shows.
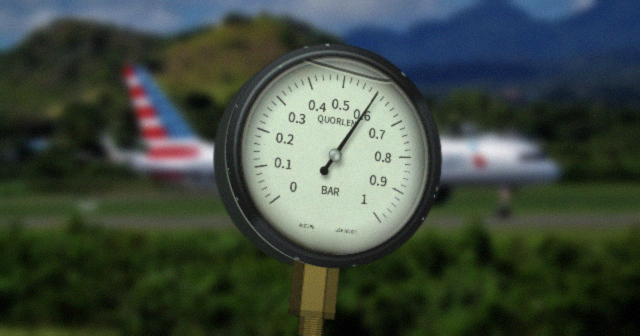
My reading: 0.6 bar
